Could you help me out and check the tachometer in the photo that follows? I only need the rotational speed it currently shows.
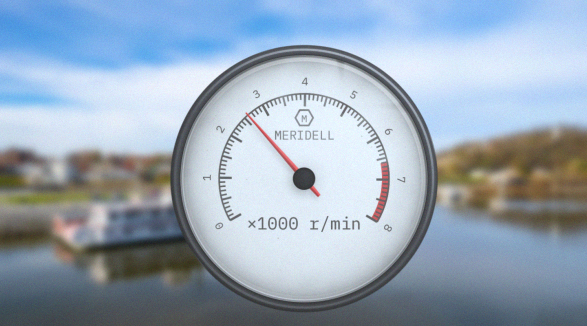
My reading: 2600 rpm
